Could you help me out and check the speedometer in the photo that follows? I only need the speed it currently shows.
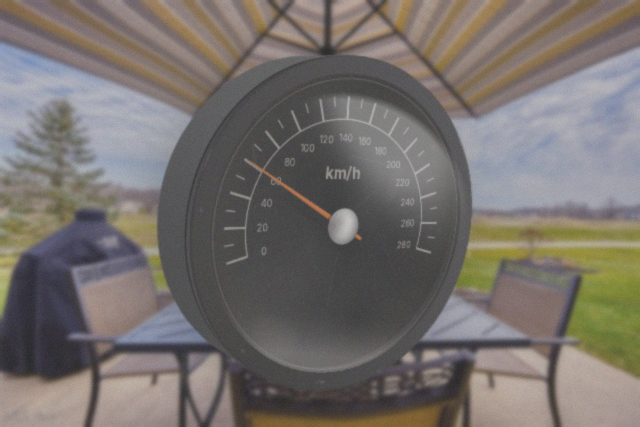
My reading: 60 km/h
